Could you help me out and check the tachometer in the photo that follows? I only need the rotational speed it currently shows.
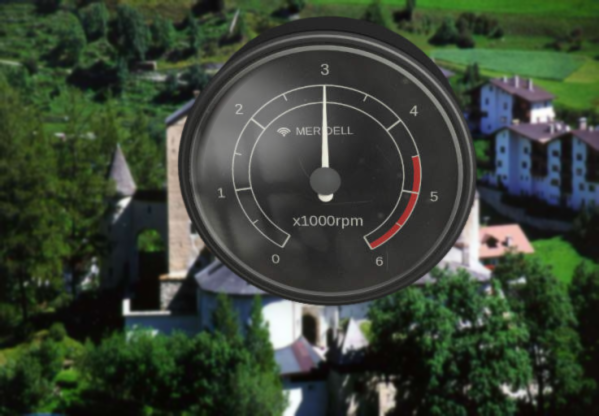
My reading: 3000 rpm
